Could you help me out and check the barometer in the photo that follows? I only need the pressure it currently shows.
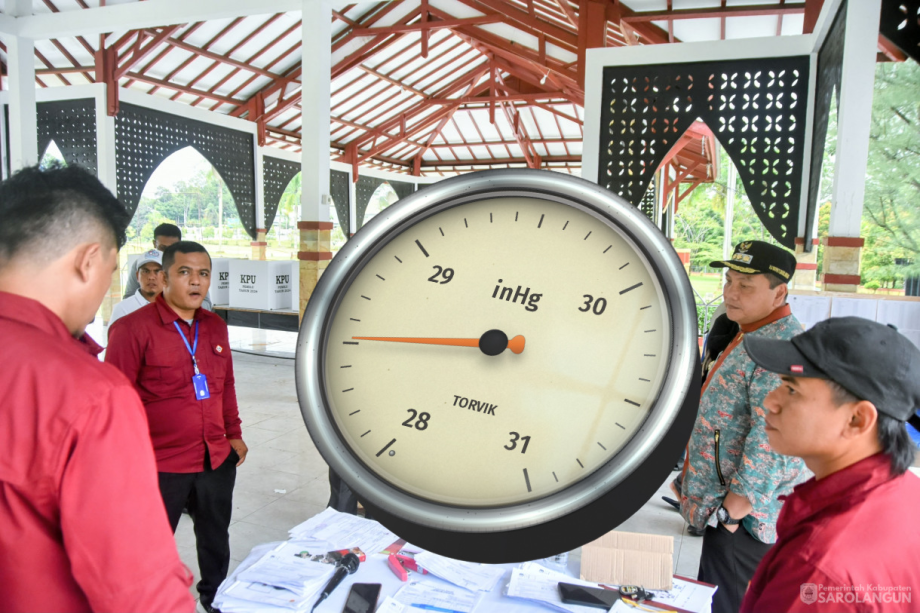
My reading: 28.5 inHg
